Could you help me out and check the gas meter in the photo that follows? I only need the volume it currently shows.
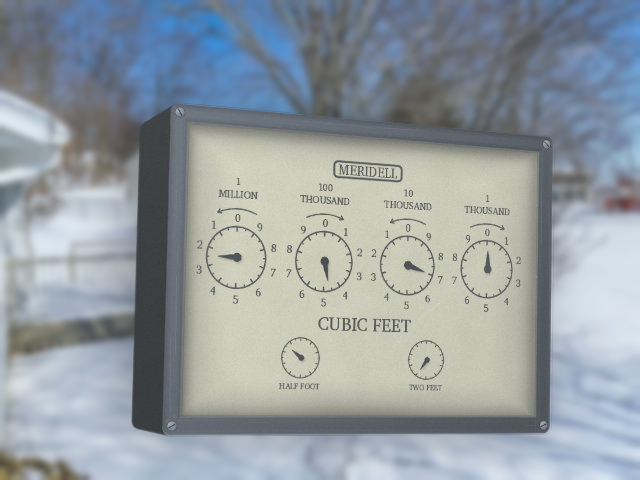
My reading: 247000 ft³
